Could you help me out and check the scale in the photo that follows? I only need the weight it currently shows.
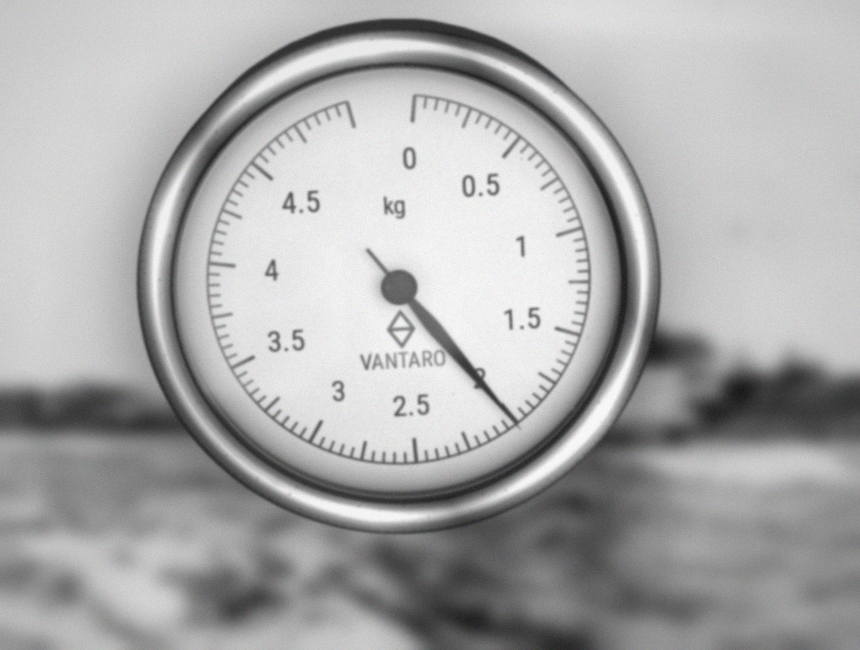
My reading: 2 kg
